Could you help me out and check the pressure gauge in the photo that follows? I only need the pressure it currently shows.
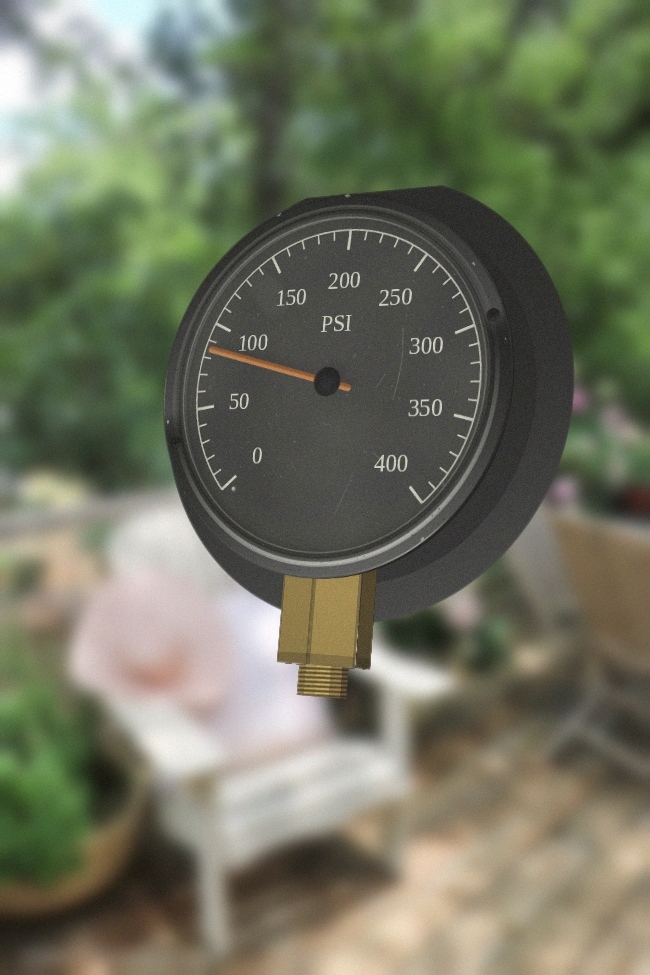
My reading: 85 psi
